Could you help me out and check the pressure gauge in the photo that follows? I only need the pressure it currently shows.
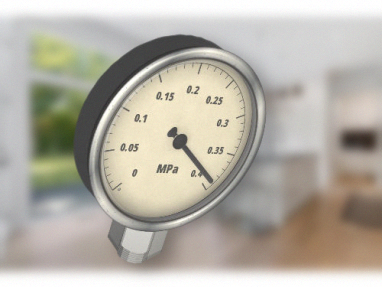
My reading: 0.39 MPa
